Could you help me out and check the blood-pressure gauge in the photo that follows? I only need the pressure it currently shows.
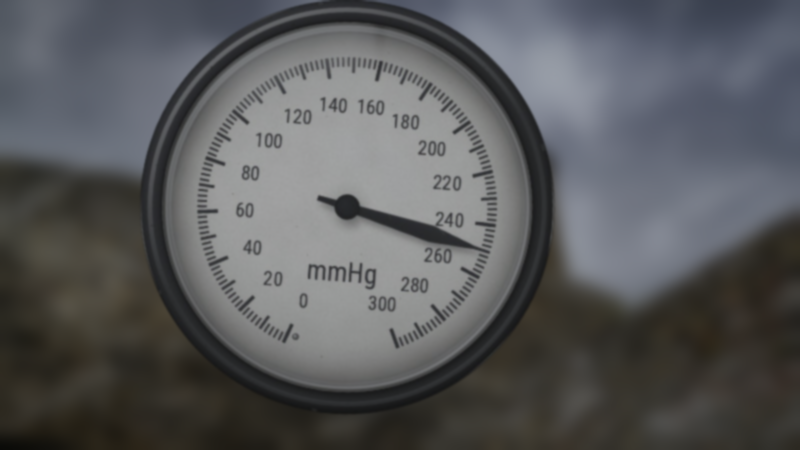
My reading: 250 mmHg
